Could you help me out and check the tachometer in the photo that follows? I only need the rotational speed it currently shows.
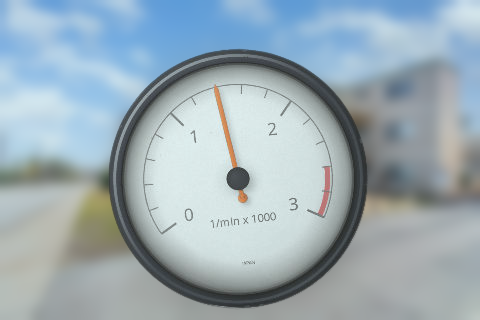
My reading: 1400 rpm
